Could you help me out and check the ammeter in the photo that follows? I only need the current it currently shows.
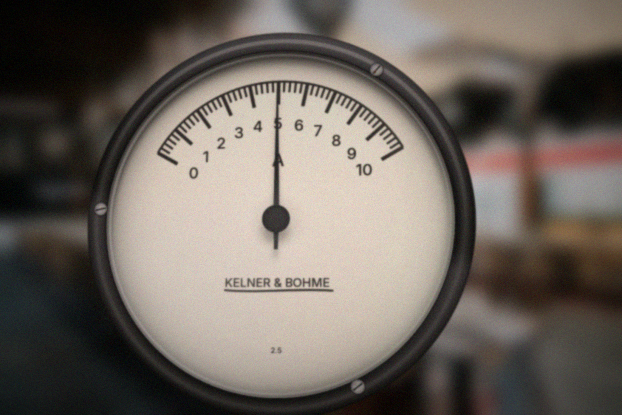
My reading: 5 A
